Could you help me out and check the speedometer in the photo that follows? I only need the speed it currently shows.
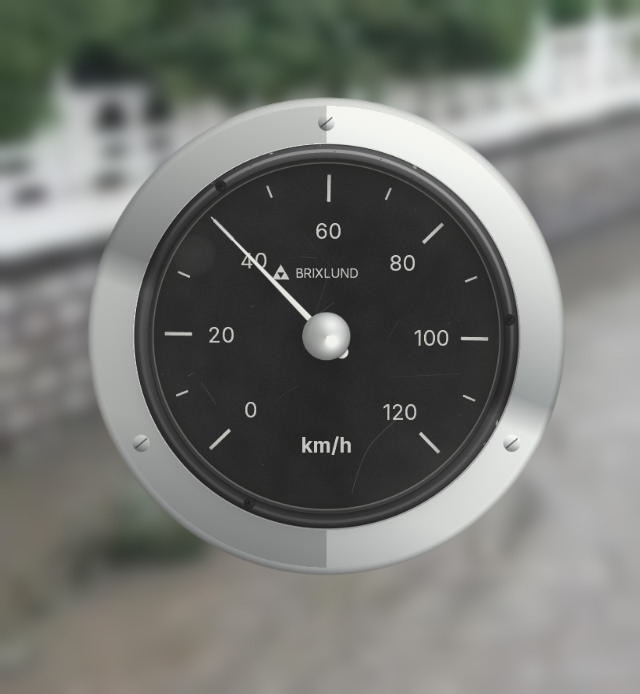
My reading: 40 km/h
